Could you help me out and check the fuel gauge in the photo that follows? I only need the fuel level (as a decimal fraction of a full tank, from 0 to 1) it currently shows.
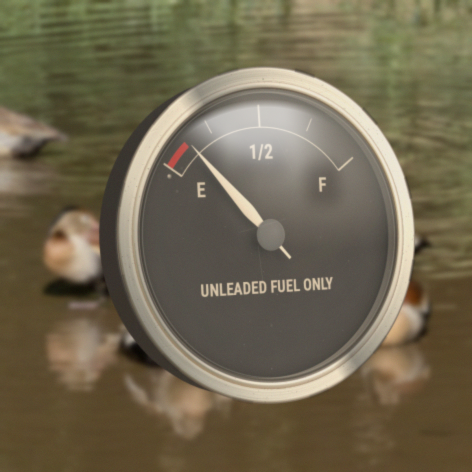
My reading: 0.125
